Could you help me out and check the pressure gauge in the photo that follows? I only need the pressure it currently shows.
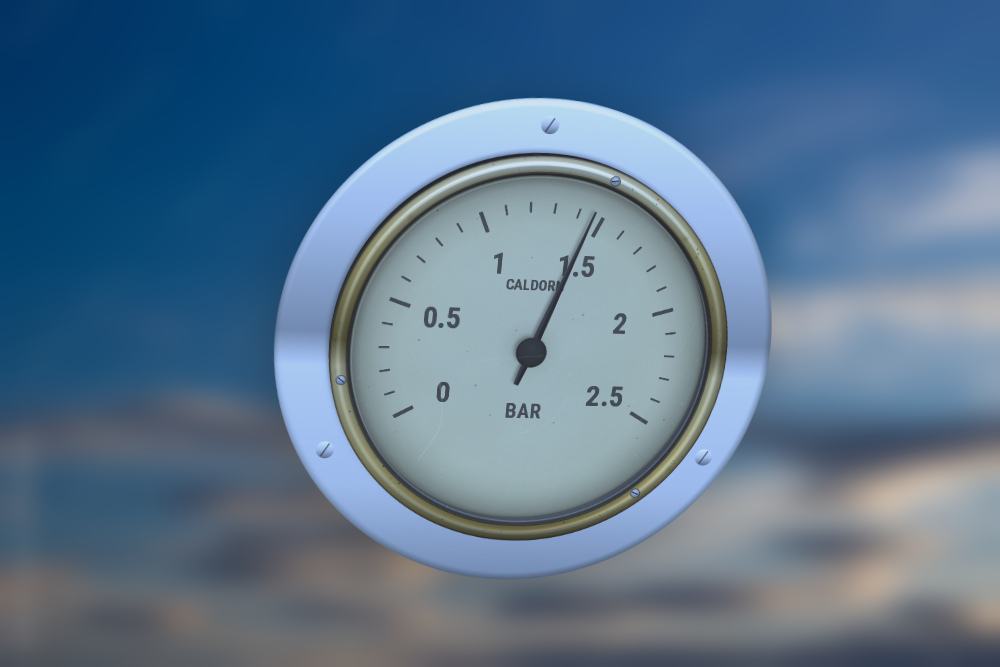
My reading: 1.45 bar
